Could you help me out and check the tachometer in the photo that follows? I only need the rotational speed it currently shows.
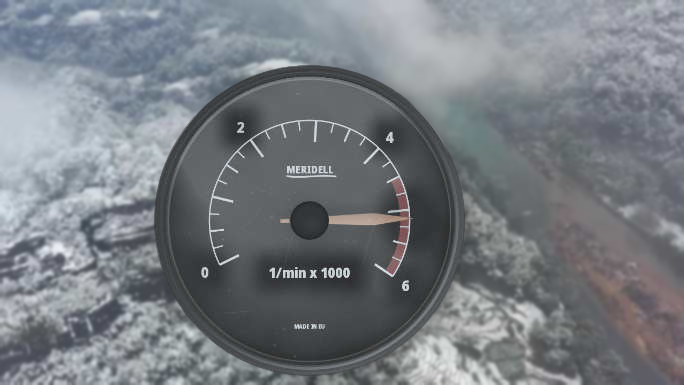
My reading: 5125 rpm
